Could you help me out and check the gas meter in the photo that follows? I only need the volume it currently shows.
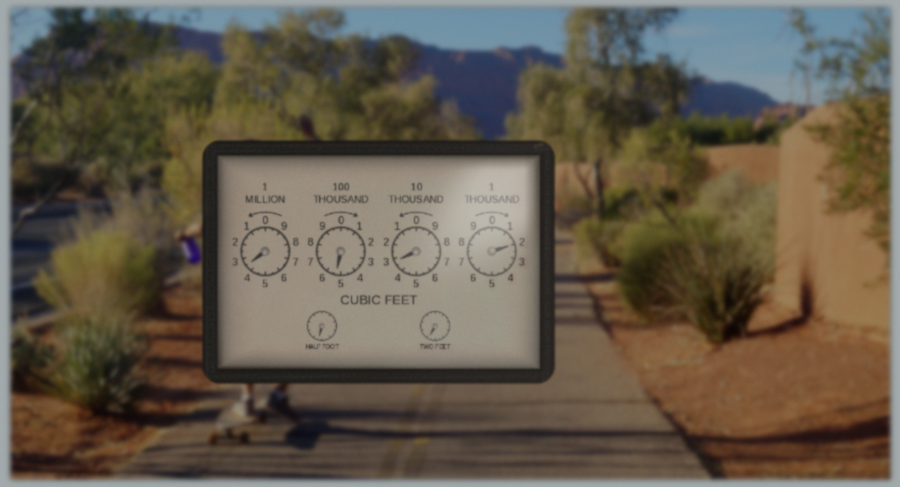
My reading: 353200 ft³
